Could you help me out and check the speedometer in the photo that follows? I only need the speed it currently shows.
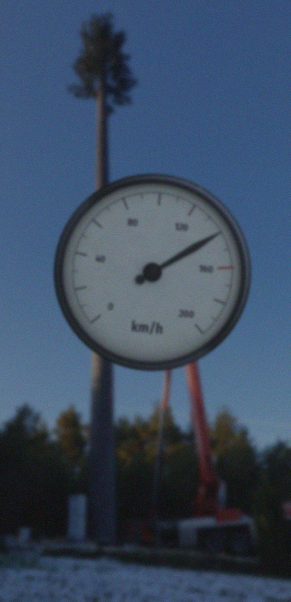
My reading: 140 km/h
